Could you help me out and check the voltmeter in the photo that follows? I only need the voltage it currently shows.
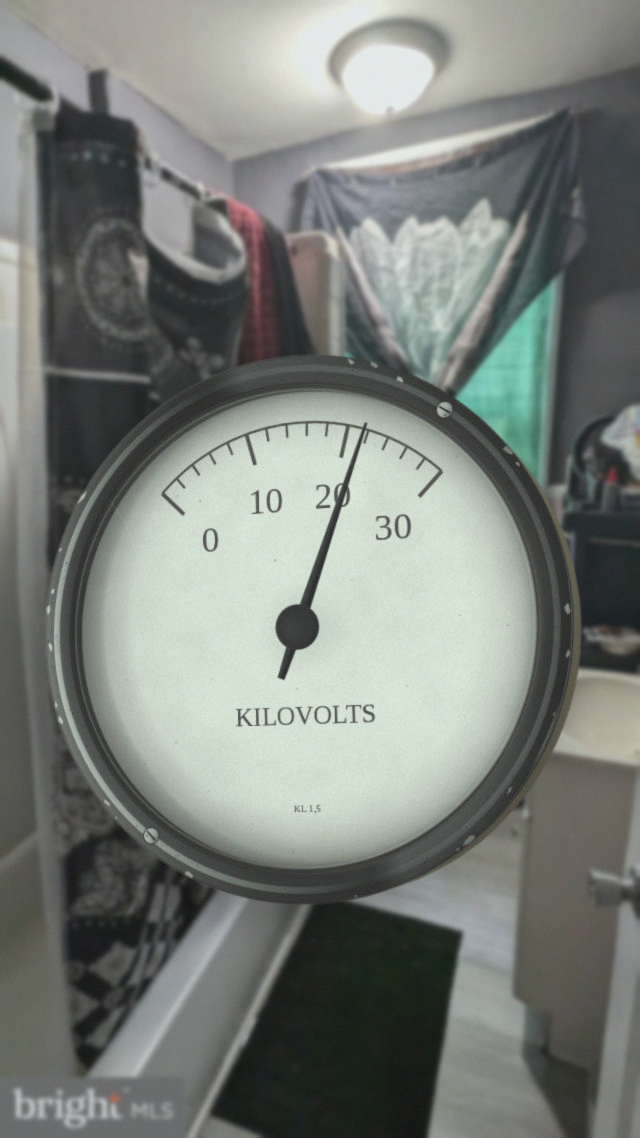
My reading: 22 kV
